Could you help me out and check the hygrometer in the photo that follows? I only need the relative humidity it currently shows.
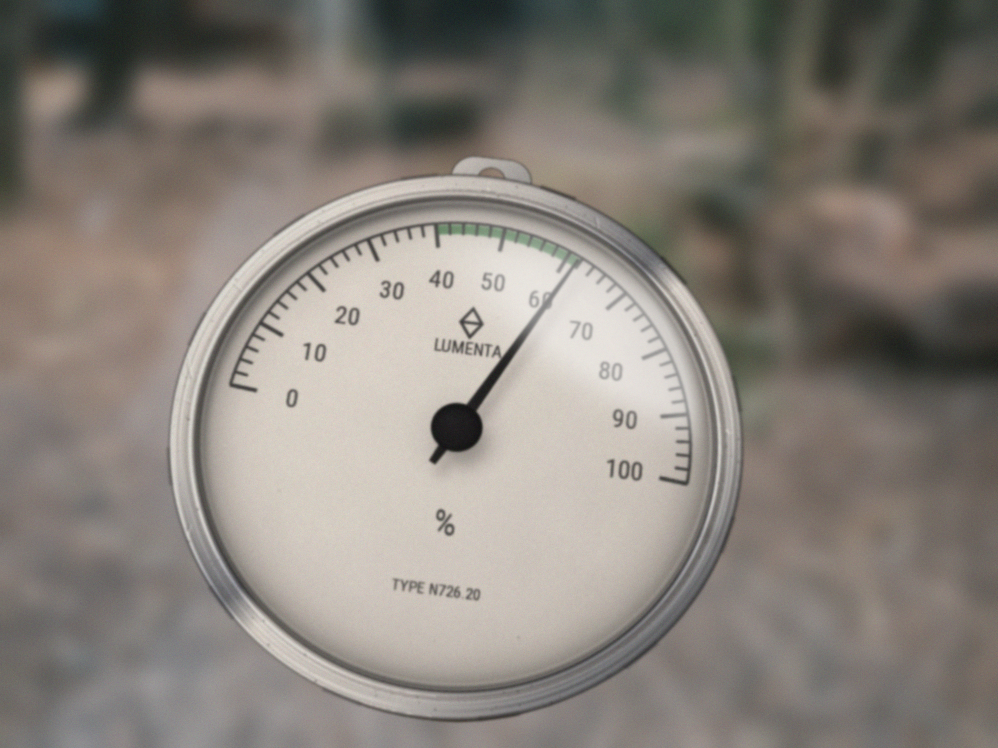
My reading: 62 %
